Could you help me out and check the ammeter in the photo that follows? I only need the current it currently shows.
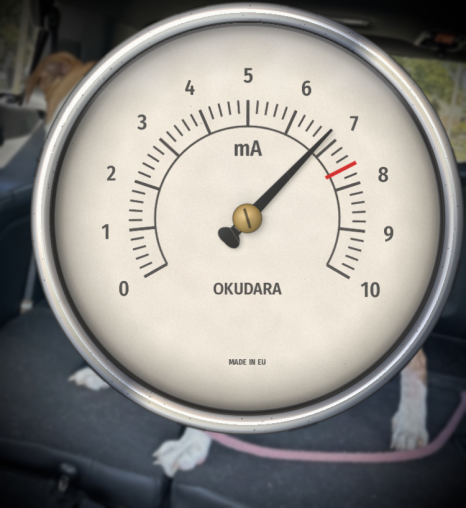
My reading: 6.8 mA
